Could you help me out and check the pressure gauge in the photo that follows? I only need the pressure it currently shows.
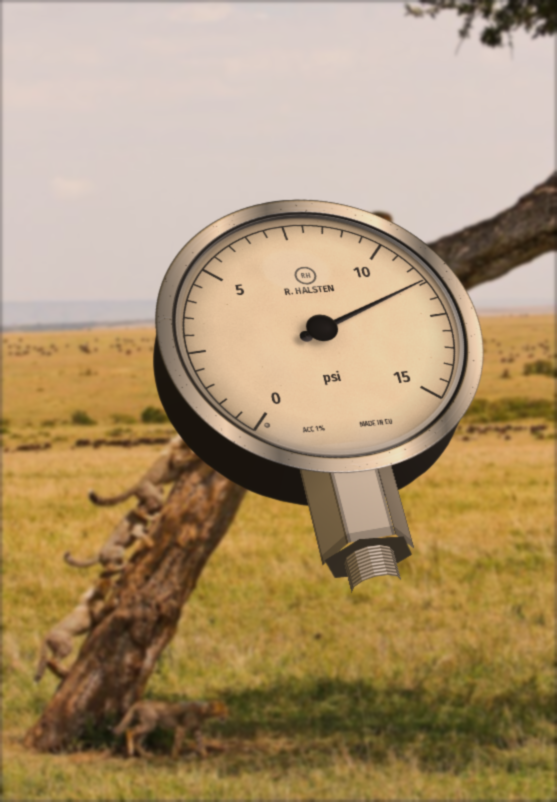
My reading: 11.5 psi
